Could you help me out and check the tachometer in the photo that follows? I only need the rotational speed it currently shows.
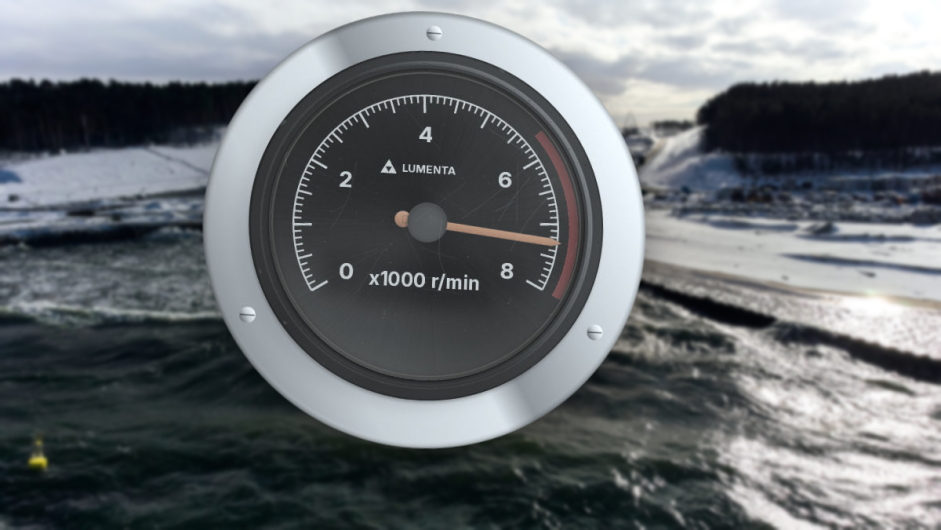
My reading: 7300 rpm
